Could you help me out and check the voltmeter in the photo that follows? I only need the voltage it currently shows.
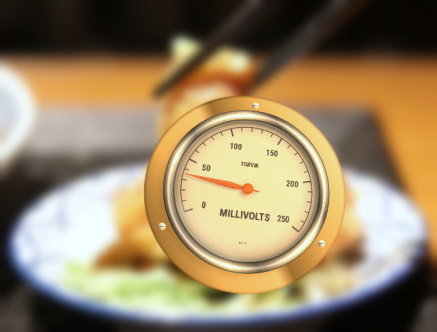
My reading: 35 mV
